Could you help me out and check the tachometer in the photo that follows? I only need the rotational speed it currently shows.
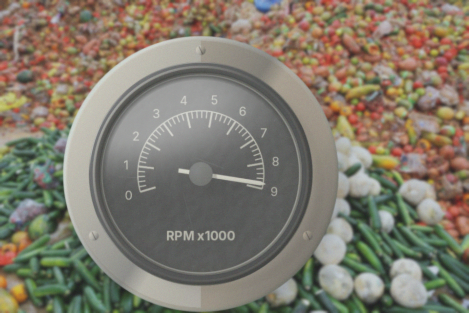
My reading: 8800 rpm
